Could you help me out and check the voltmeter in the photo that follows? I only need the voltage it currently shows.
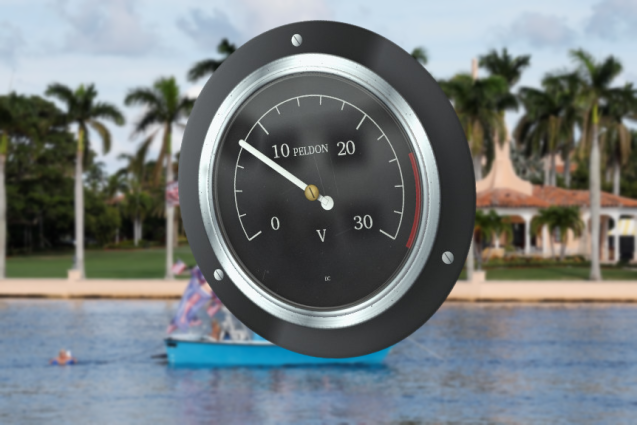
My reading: 8 V
